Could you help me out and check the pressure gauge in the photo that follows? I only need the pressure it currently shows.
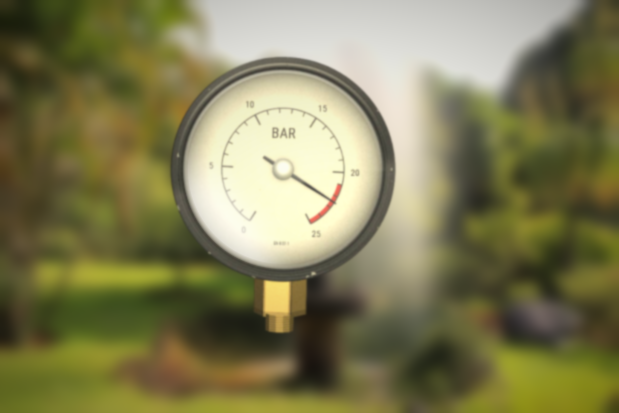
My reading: 22.5 bar
